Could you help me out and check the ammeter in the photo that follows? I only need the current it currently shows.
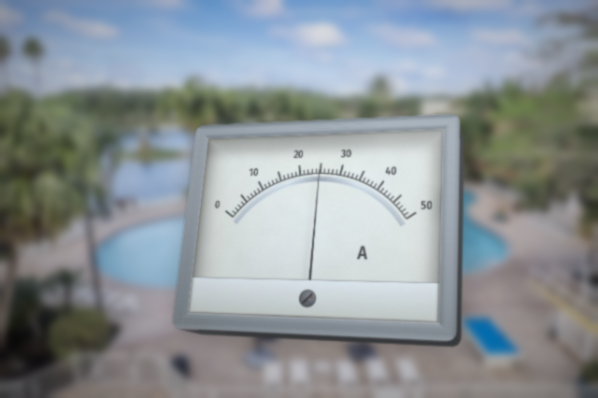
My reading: 25 A
